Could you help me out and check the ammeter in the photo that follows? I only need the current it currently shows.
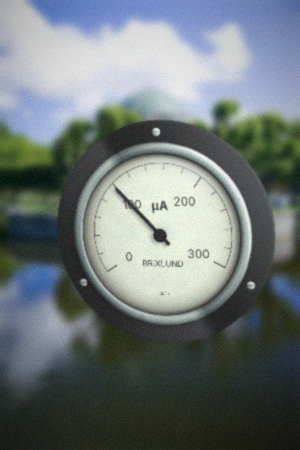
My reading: 100 µA
